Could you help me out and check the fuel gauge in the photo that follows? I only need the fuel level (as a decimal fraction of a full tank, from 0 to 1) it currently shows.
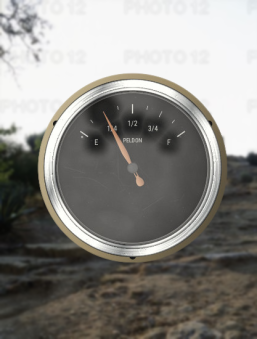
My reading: 0.25
